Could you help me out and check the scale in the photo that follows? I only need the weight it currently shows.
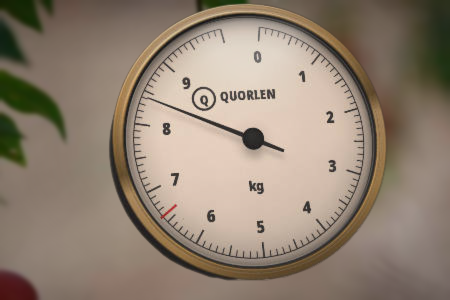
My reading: 8.4 kg
